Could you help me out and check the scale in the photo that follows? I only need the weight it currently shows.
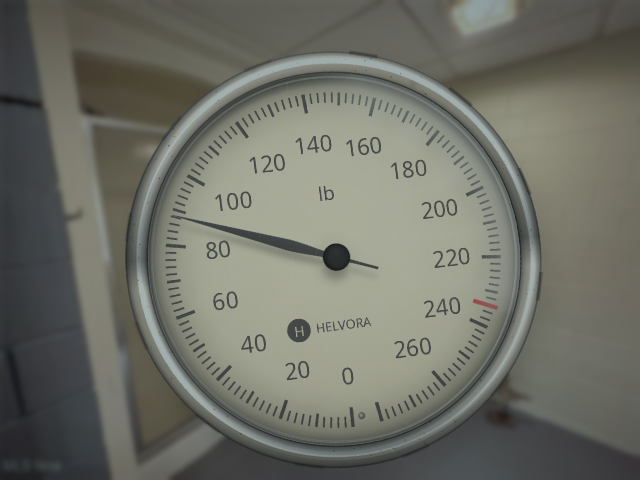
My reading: 88 lb
